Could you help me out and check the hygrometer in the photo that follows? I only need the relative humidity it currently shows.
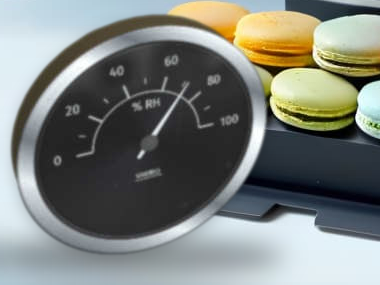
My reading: 70 %
